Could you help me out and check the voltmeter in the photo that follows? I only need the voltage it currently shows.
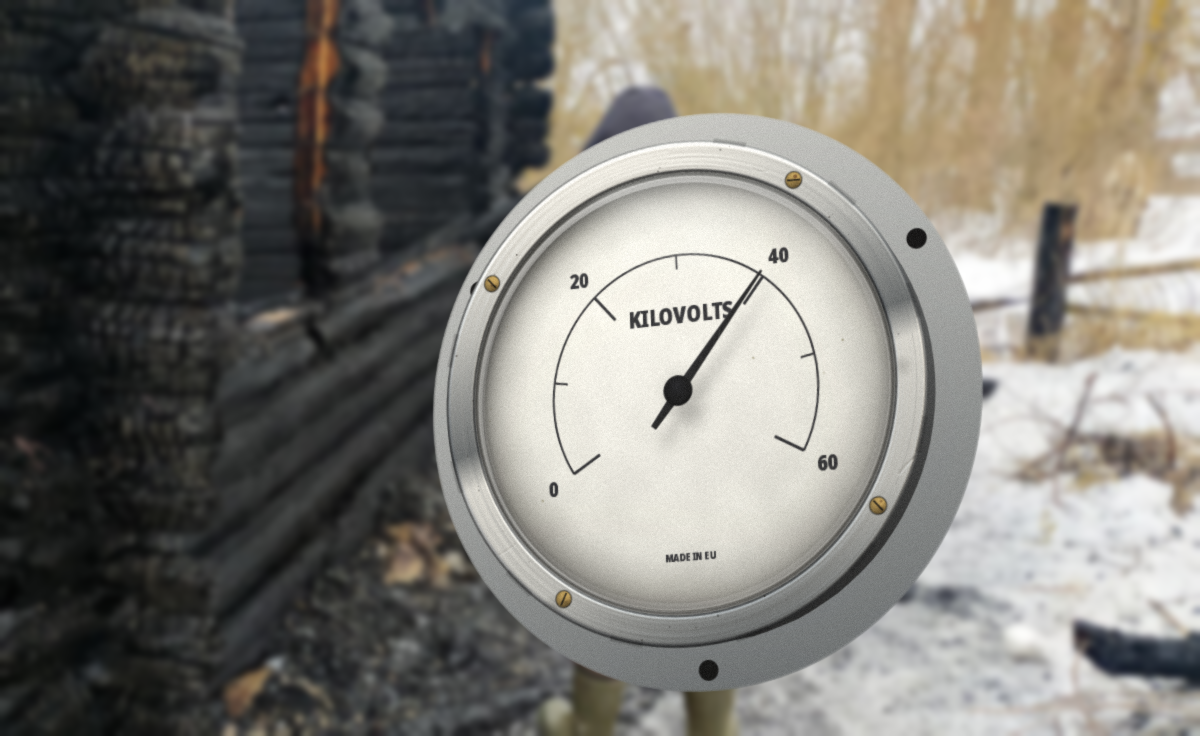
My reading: 40 kV
